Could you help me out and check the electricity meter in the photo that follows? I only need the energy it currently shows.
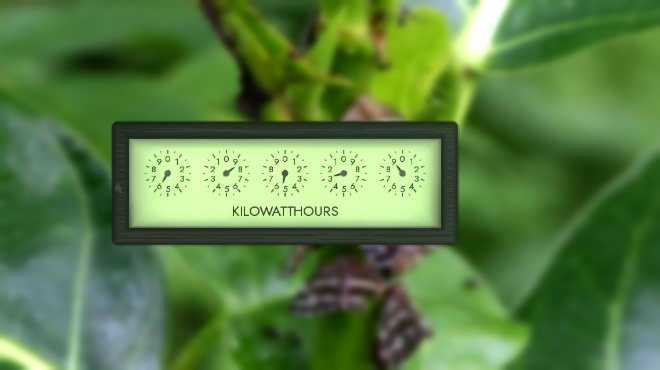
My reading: 58529 kWh
